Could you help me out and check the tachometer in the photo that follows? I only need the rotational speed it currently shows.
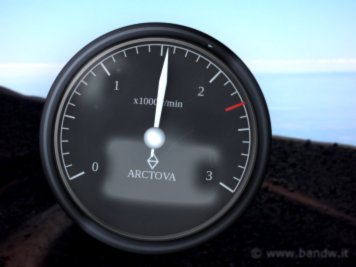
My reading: 1550 rpm
